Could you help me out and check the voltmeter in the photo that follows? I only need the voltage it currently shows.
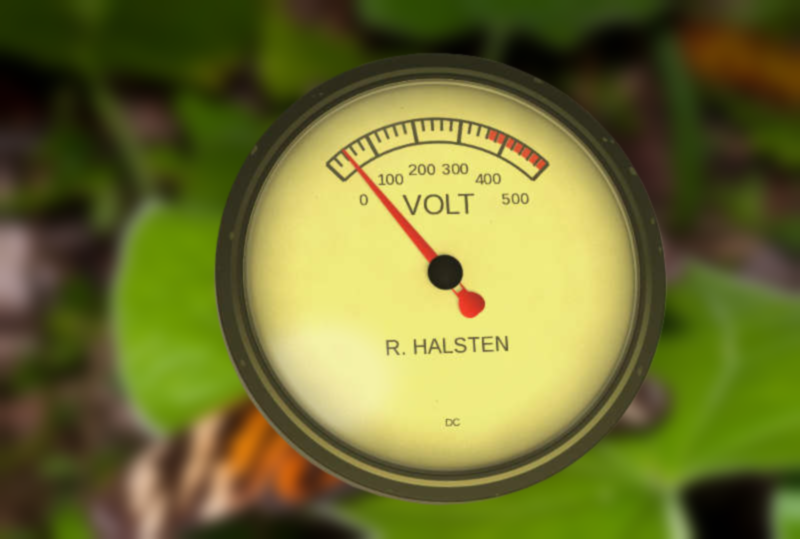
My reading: 40 V
